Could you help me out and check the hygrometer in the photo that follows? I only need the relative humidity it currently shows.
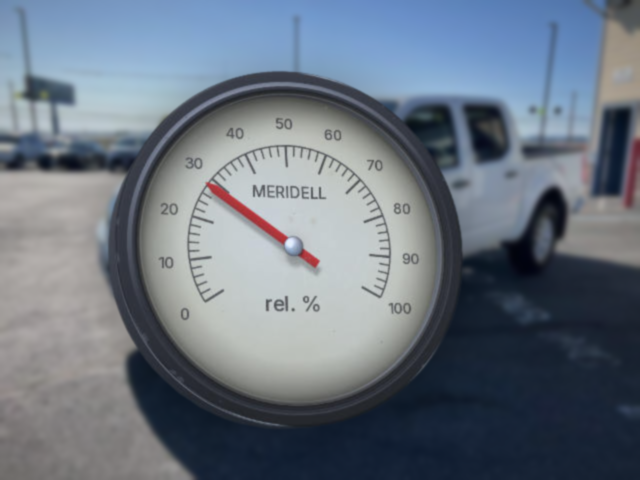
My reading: 28 %
